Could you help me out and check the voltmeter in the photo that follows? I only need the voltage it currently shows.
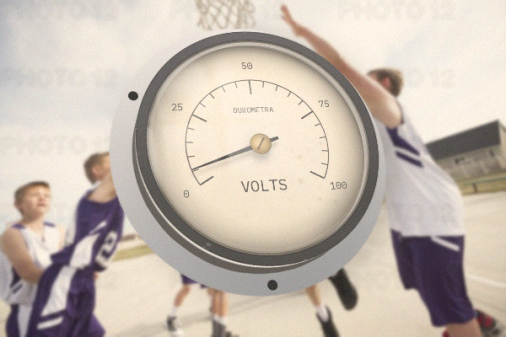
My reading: 5 V
